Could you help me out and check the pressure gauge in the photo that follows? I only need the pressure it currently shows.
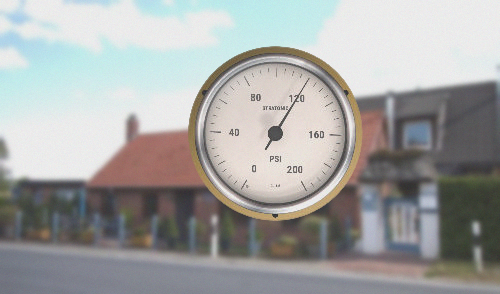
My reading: 120 psi
